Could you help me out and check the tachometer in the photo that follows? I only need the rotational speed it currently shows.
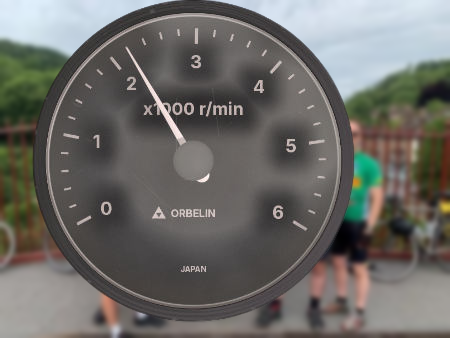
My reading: 2200 rpm
